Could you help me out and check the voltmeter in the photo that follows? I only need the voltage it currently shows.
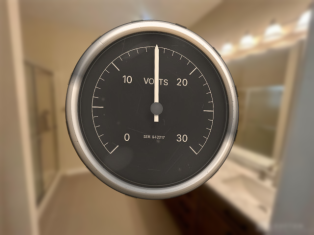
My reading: 15 V
